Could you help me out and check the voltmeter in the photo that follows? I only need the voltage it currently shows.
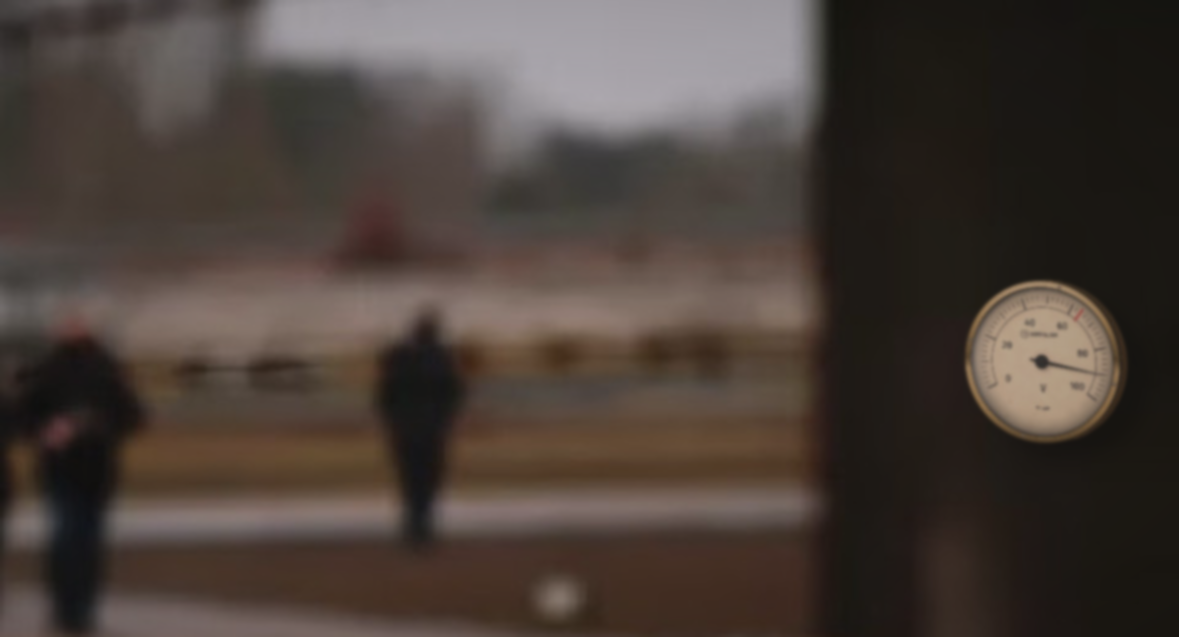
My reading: 90 V
